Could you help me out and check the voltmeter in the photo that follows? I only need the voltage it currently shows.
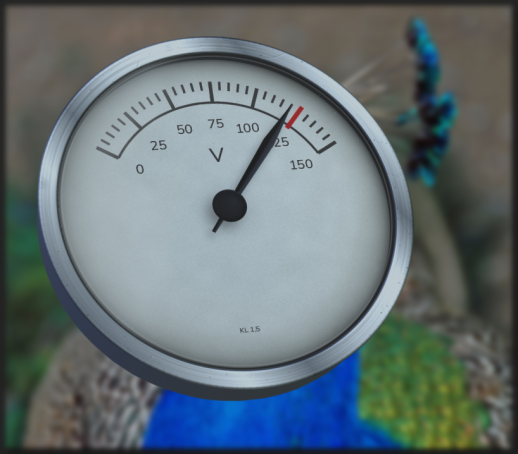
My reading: 120 V
